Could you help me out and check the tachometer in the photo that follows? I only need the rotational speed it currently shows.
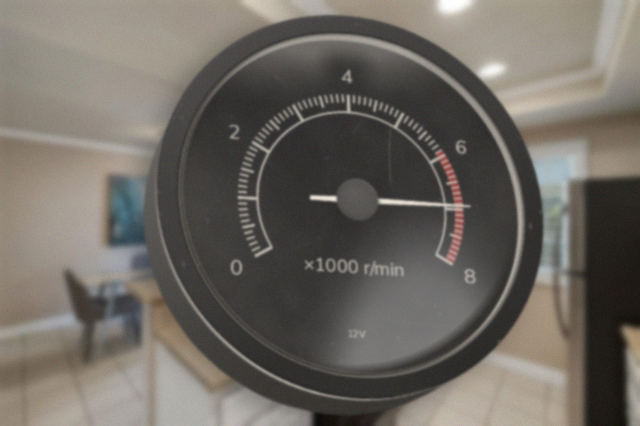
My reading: 7000 rpm
